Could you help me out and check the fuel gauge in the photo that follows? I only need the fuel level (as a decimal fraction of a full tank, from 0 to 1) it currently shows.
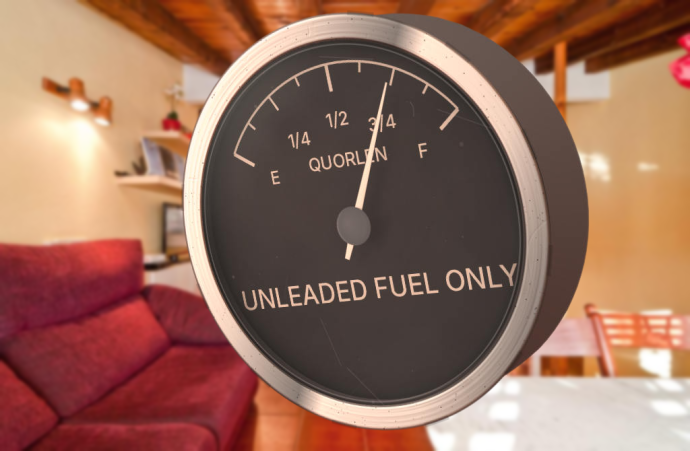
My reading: 0.75
